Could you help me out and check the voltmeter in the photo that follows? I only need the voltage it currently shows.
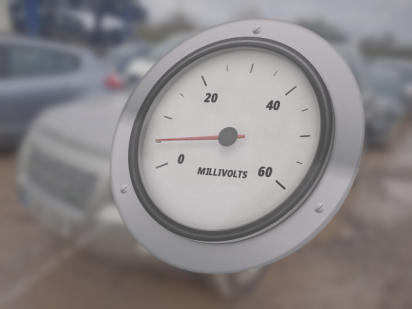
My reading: 5 mV
